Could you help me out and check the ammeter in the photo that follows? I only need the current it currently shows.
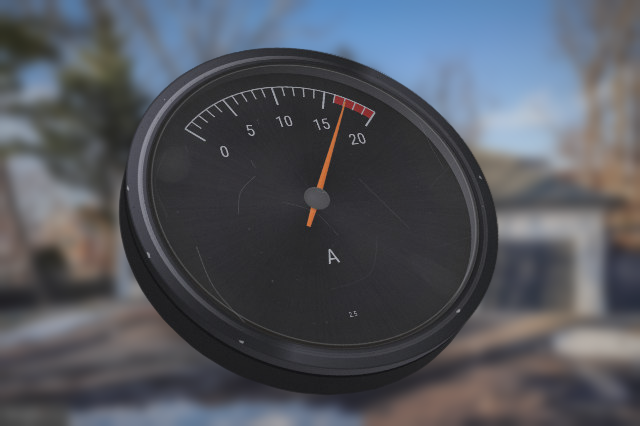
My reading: 17 A
